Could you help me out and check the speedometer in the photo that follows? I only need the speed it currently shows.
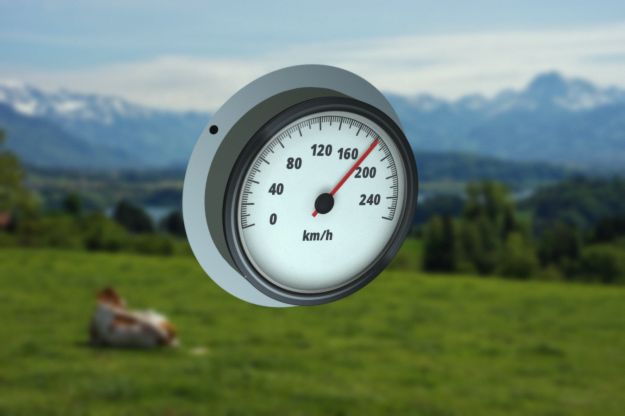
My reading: 180 km/h
